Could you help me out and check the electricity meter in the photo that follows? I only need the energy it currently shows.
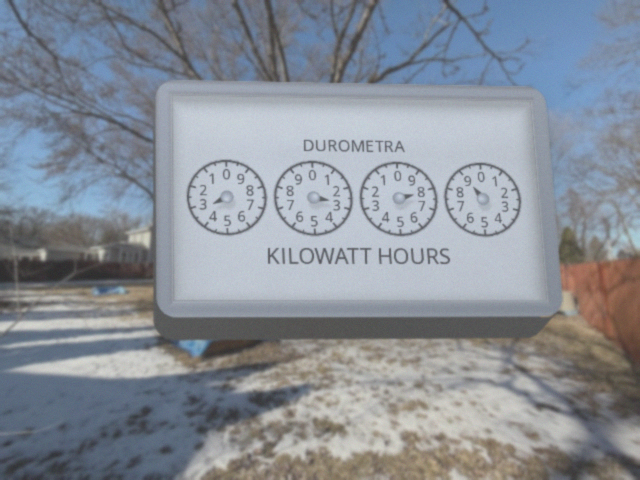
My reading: 3279 kWh
